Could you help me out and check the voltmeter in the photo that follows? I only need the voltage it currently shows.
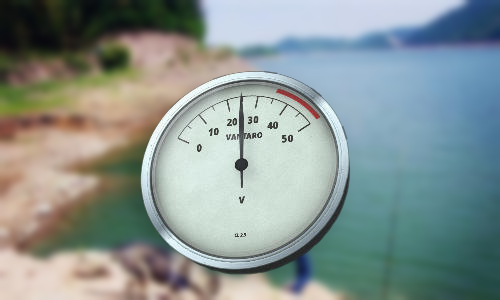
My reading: 25 V
